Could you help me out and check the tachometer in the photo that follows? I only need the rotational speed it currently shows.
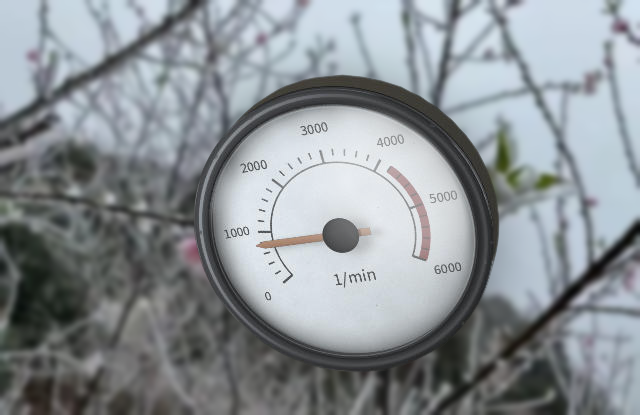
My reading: 800 rpm
